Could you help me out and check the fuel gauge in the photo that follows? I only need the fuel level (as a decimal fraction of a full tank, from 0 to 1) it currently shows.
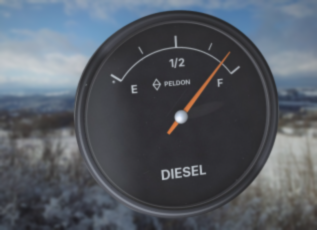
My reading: 0.875
